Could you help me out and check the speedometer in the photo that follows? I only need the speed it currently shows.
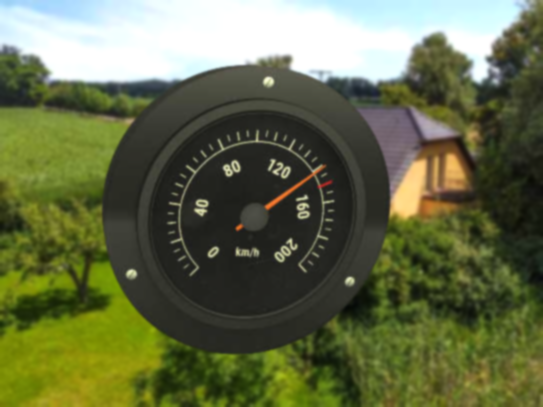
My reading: 140 km/h
